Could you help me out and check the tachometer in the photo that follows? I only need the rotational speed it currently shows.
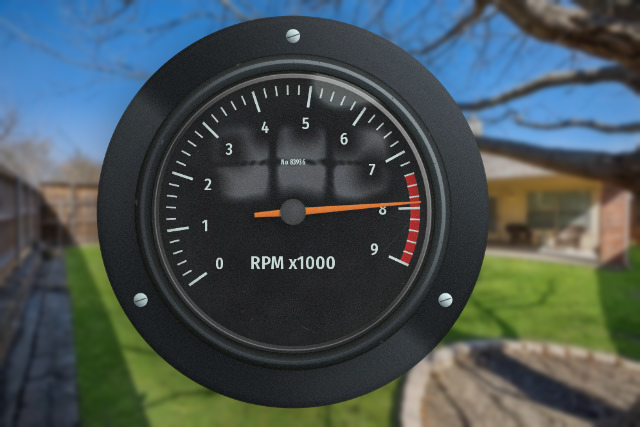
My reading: 7900 rpm
